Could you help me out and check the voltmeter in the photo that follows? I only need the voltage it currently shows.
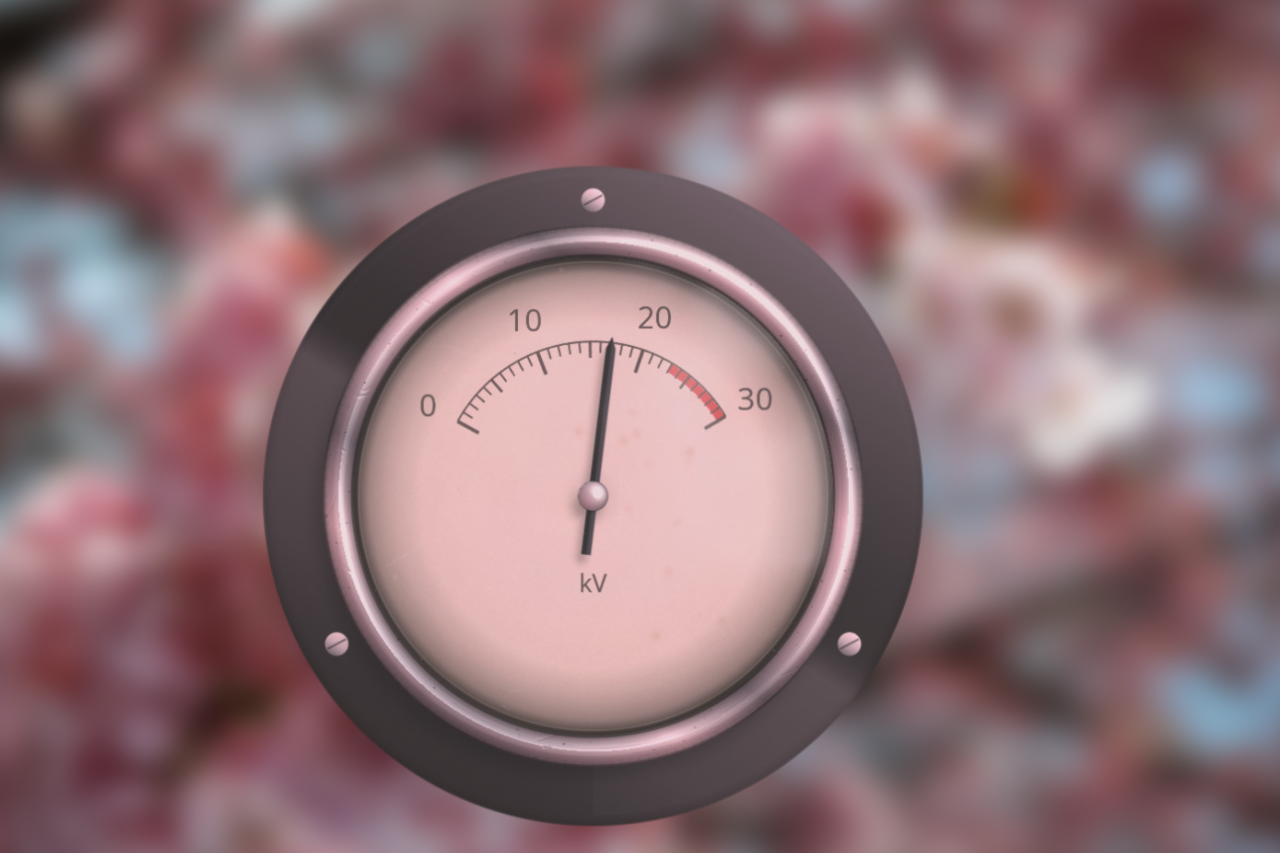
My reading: 17 kV
